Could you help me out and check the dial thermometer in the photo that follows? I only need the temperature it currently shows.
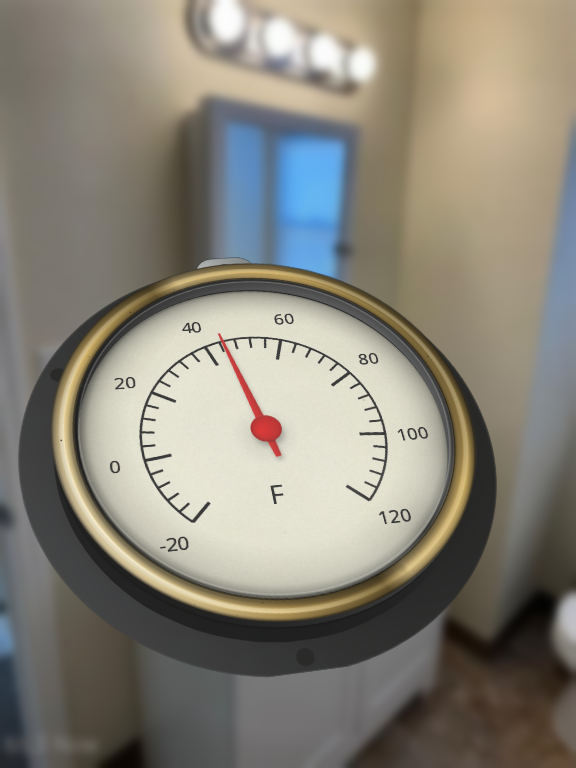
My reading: 44 °F
